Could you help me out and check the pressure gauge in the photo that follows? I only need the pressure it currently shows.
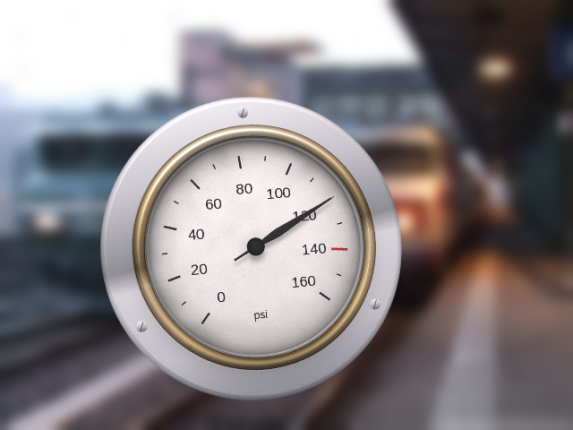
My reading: 120 psi
